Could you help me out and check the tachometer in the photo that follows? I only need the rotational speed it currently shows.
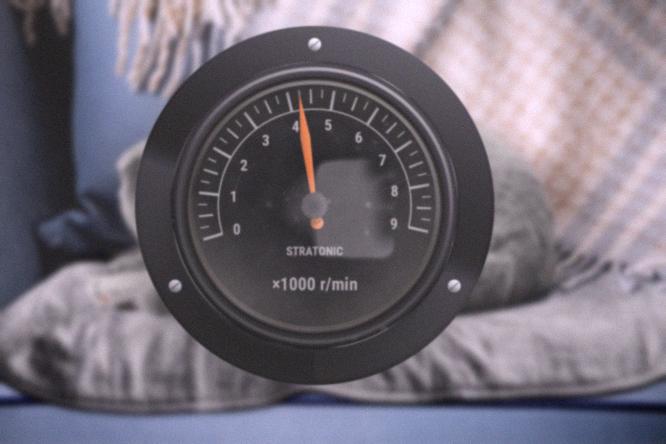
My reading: 4250 rpm
